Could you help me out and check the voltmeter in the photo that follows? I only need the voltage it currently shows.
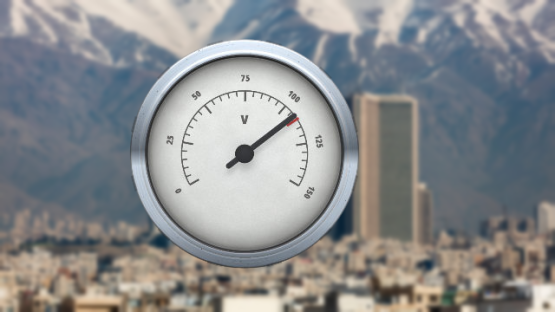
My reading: 107.5 V
